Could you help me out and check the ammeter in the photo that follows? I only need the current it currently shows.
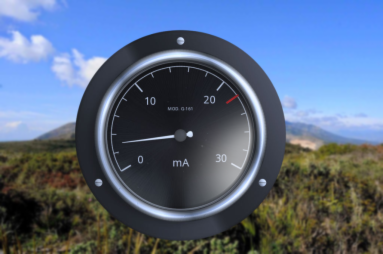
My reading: 3 mA
